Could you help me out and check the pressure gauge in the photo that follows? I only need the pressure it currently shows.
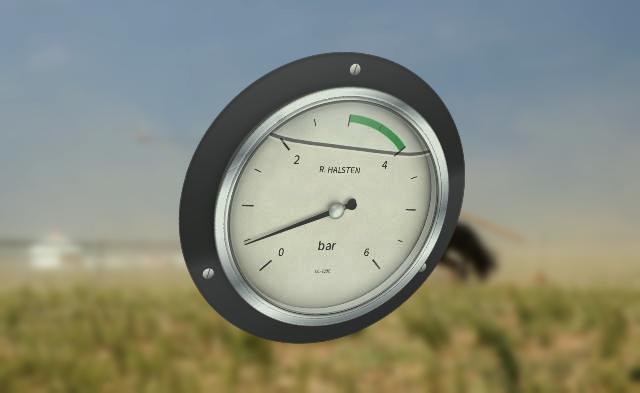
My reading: 0.5 bar
